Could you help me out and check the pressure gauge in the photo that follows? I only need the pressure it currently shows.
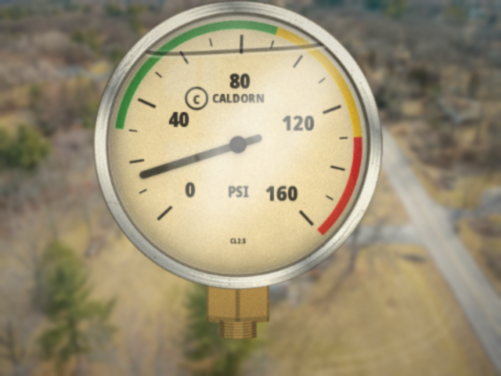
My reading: 15 psi
